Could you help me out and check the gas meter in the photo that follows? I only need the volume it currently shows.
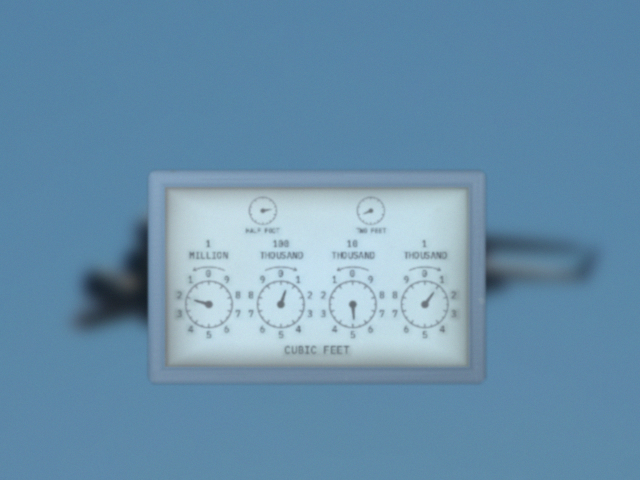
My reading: 205100 ft³
